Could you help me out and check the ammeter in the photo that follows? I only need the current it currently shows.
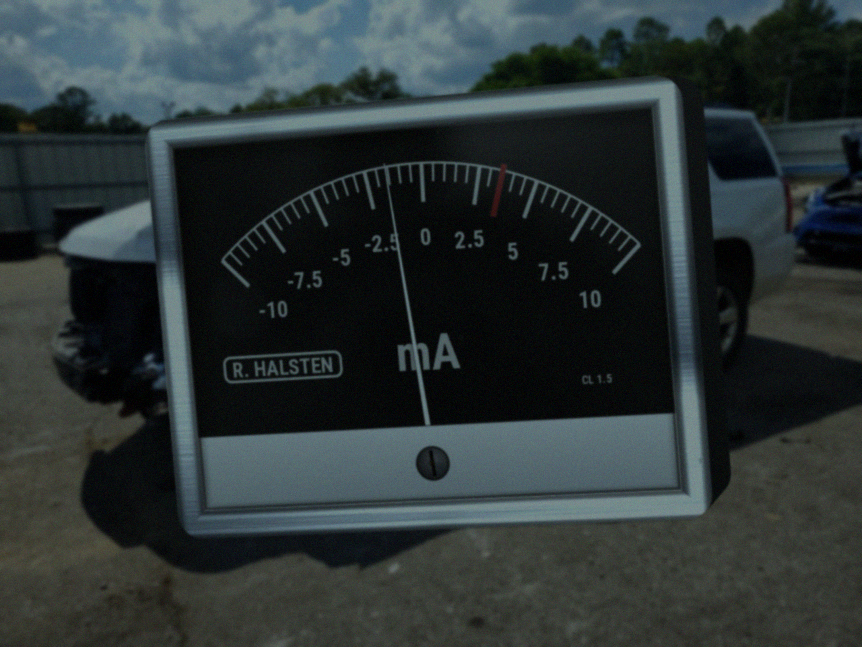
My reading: -1.5 mA
